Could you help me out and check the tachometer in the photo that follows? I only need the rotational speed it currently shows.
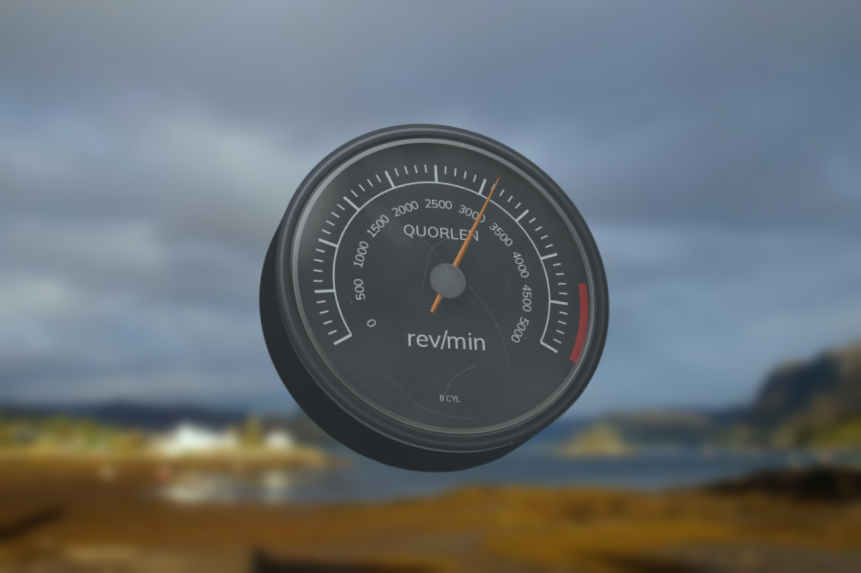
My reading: 3100 rpm
